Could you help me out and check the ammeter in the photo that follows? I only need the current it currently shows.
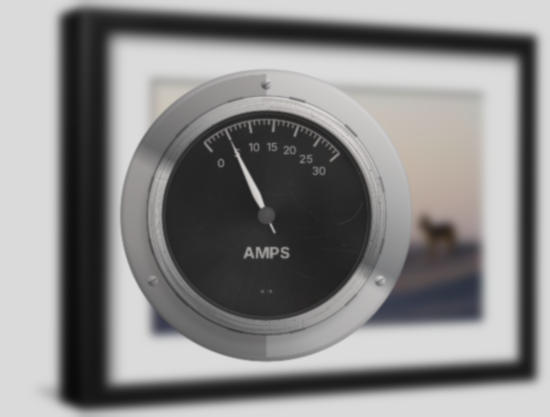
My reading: 5 A
